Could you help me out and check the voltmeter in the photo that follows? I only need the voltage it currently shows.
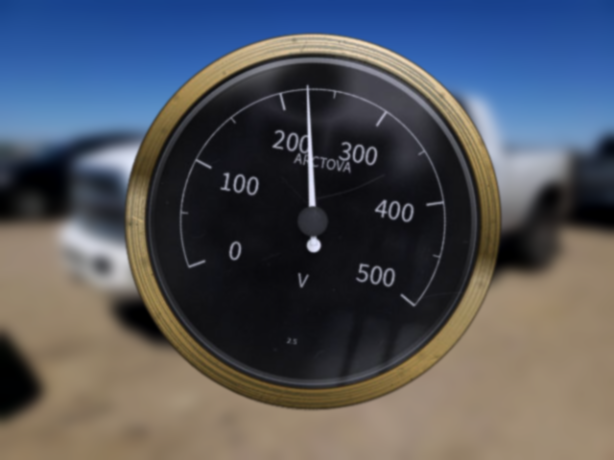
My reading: 225 V
